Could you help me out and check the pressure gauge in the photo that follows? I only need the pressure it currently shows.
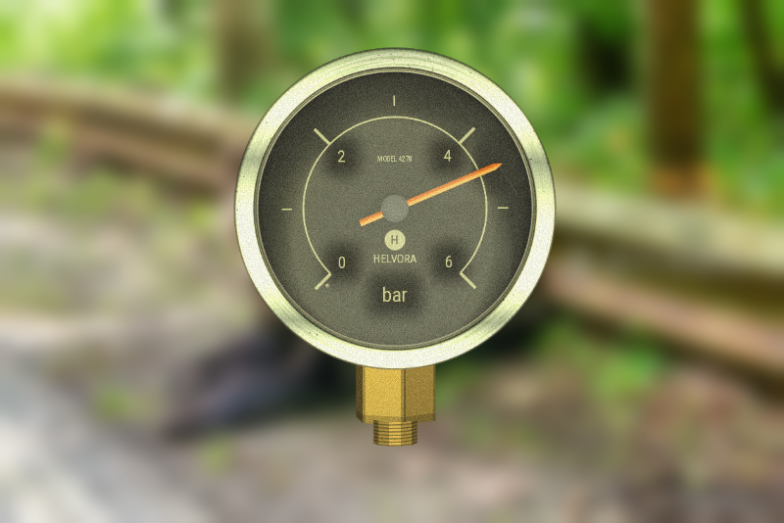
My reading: 4.5 bar
